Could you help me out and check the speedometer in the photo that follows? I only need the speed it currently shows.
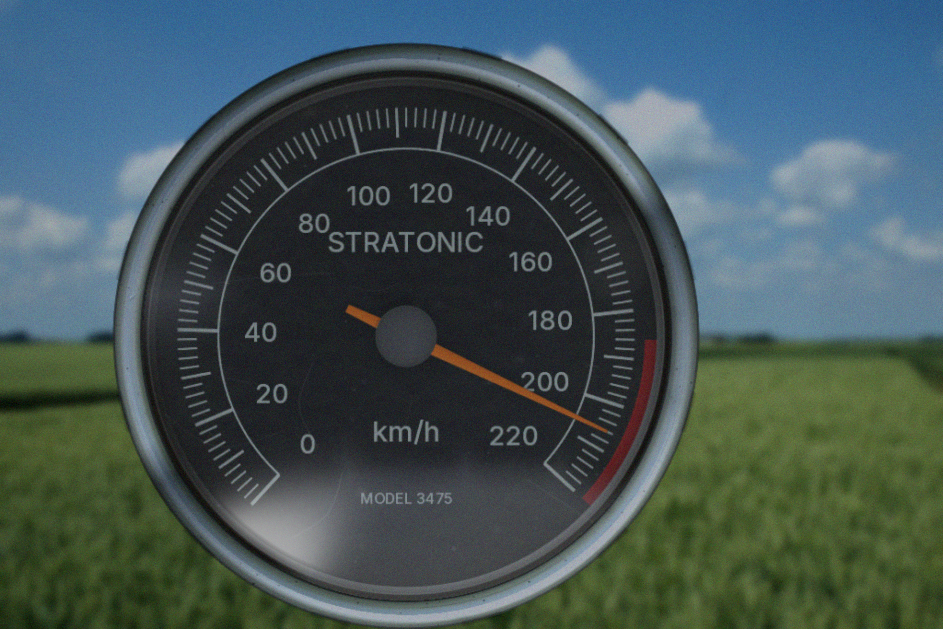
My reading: 206 km/h
